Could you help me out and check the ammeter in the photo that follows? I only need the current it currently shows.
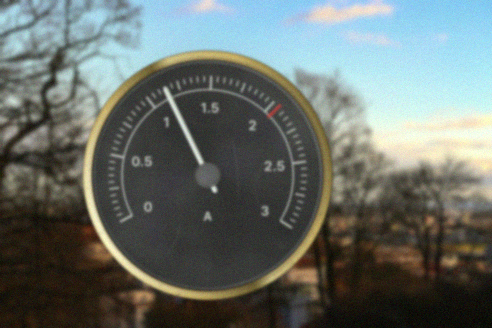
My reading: 1.15 A
